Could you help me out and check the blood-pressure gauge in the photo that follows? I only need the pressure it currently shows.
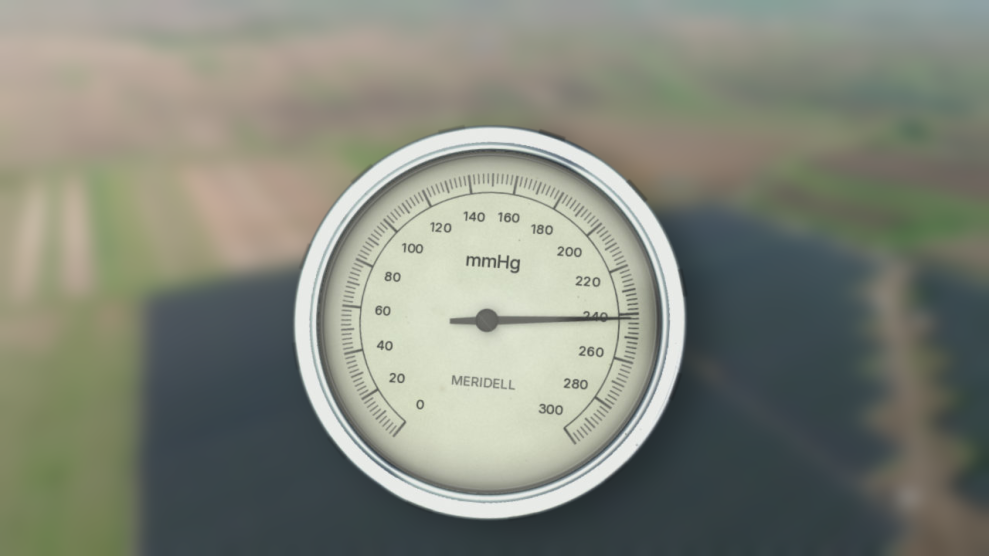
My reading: 242 mmHg
